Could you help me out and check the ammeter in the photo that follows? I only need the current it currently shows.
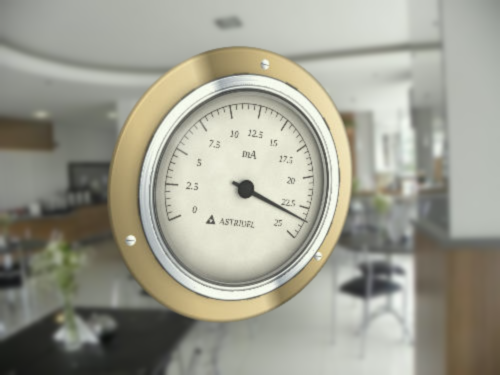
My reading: 23.5 mA
